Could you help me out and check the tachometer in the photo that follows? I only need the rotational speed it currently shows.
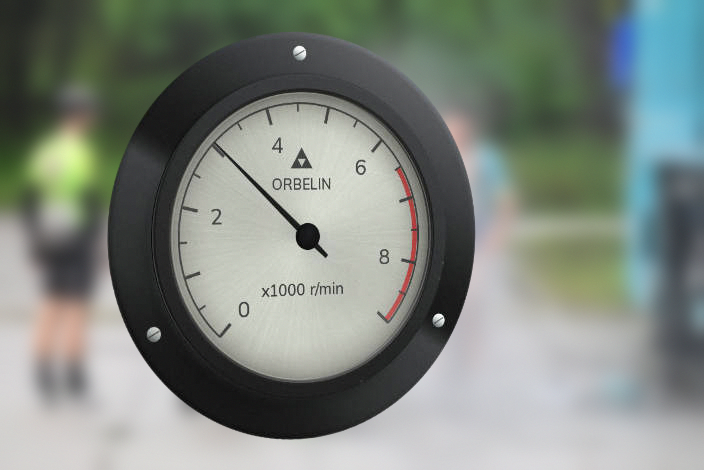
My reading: 3000 rpm
